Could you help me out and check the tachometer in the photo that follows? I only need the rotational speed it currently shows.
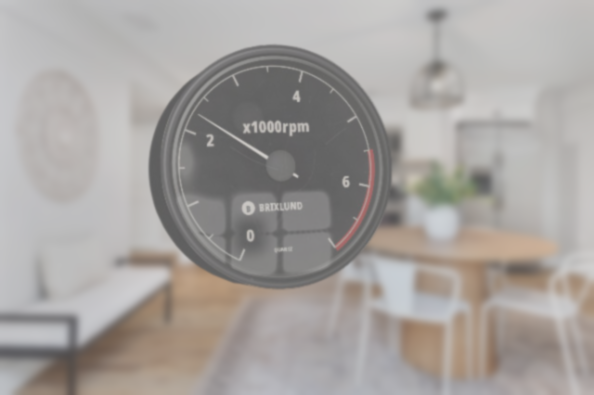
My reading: 2250 rpm
